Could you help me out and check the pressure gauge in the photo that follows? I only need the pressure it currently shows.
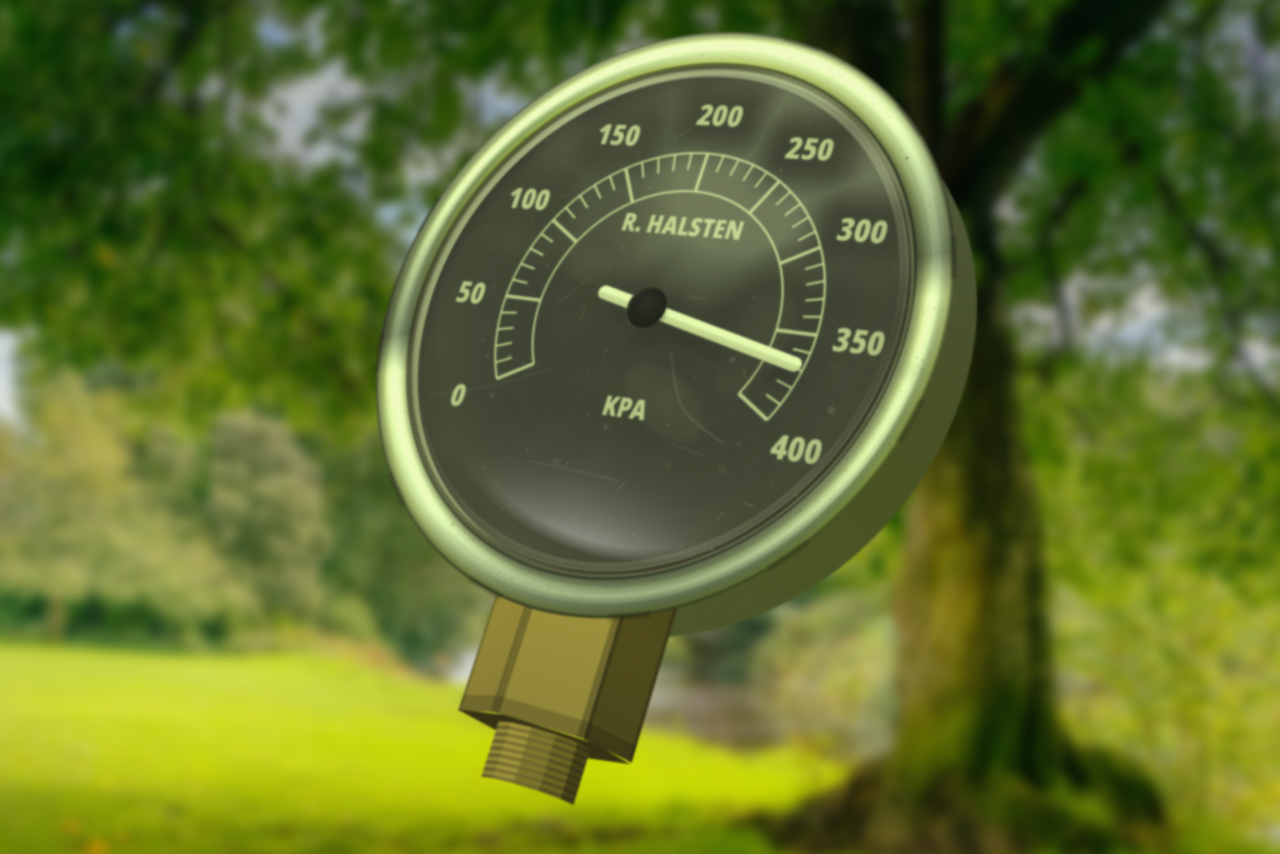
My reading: 370 kPa
